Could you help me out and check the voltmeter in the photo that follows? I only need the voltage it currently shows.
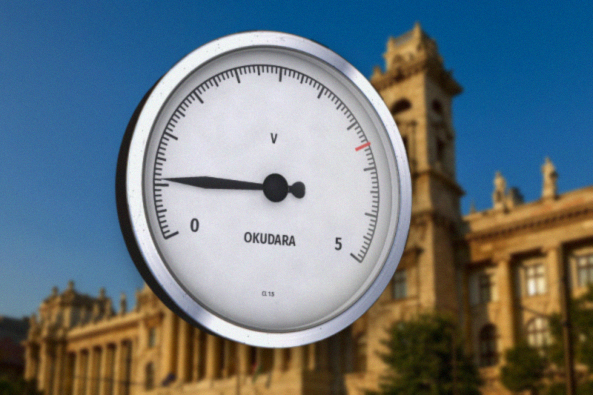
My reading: 0.55 V
